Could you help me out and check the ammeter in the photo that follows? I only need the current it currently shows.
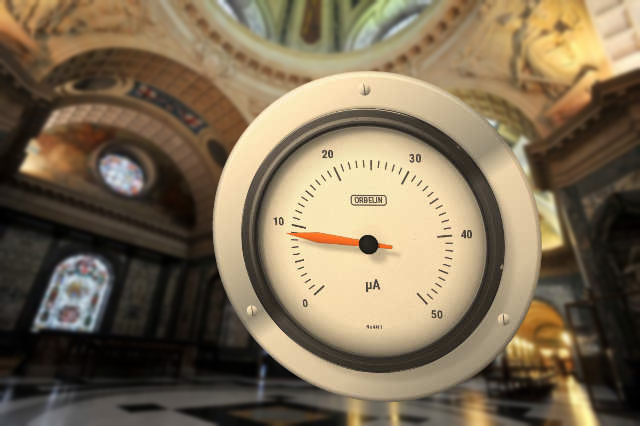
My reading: 9 µA
